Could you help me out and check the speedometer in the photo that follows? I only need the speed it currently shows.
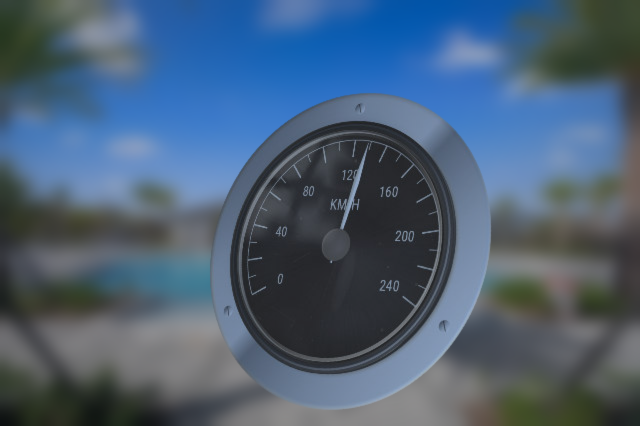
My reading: 130 km/h
